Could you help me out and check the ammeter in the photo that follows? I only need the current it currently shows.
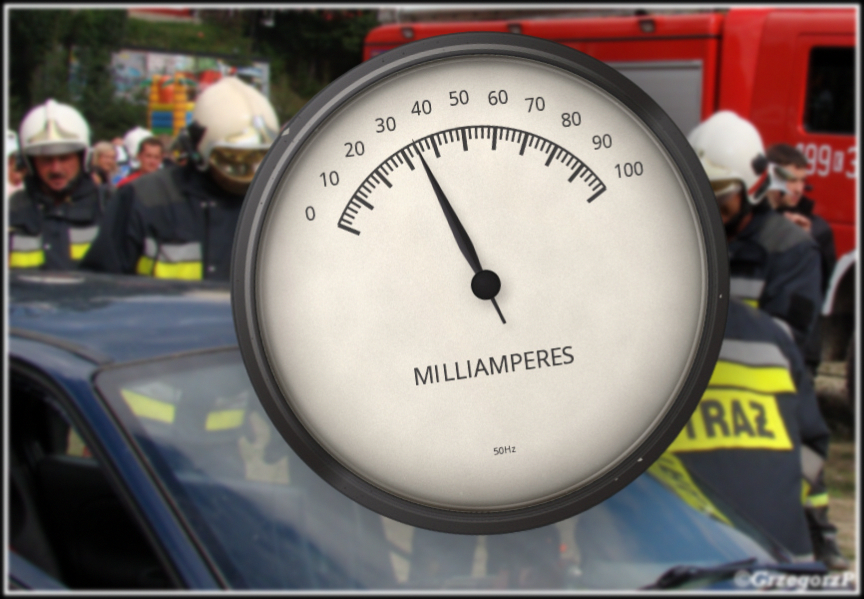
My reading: 34 mA
